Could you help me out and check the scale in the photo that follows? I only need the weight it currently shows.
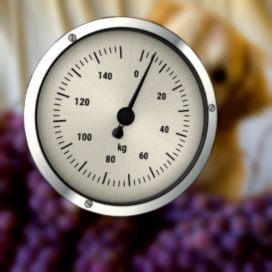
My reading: 4 kg
